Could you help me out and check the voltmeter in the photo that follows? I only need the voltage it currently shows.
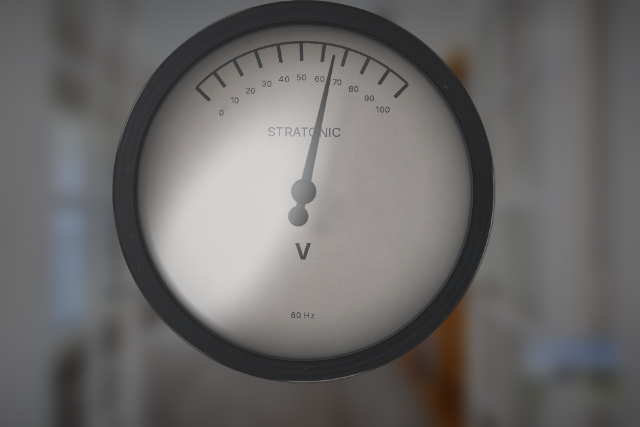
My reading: 65 V
